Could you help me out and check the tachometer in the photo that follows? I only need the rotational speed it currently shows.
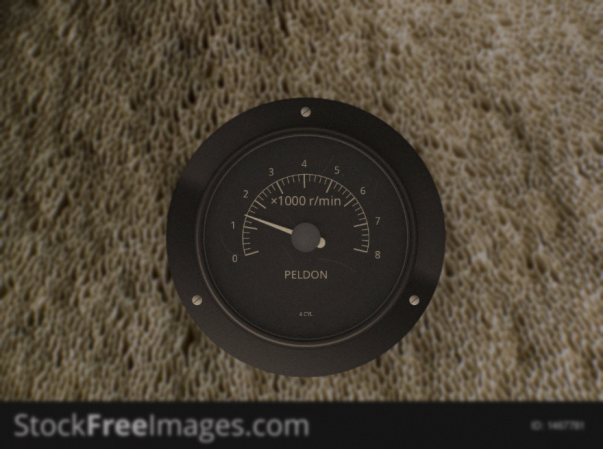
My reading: 1400 rpm
